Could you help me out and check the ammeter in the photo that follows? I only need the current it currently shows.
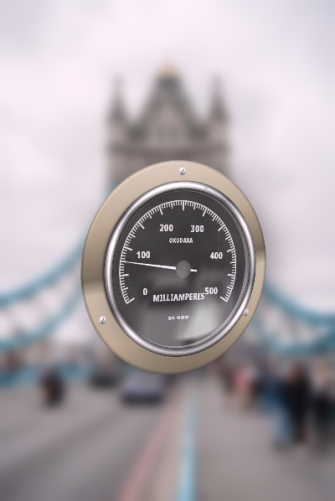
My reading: 75 mA
